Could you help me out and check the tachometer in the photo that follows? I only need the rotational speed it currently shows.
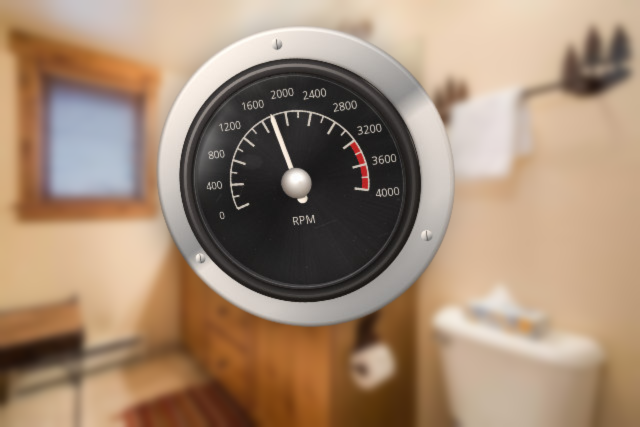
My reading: 1800 rpm
